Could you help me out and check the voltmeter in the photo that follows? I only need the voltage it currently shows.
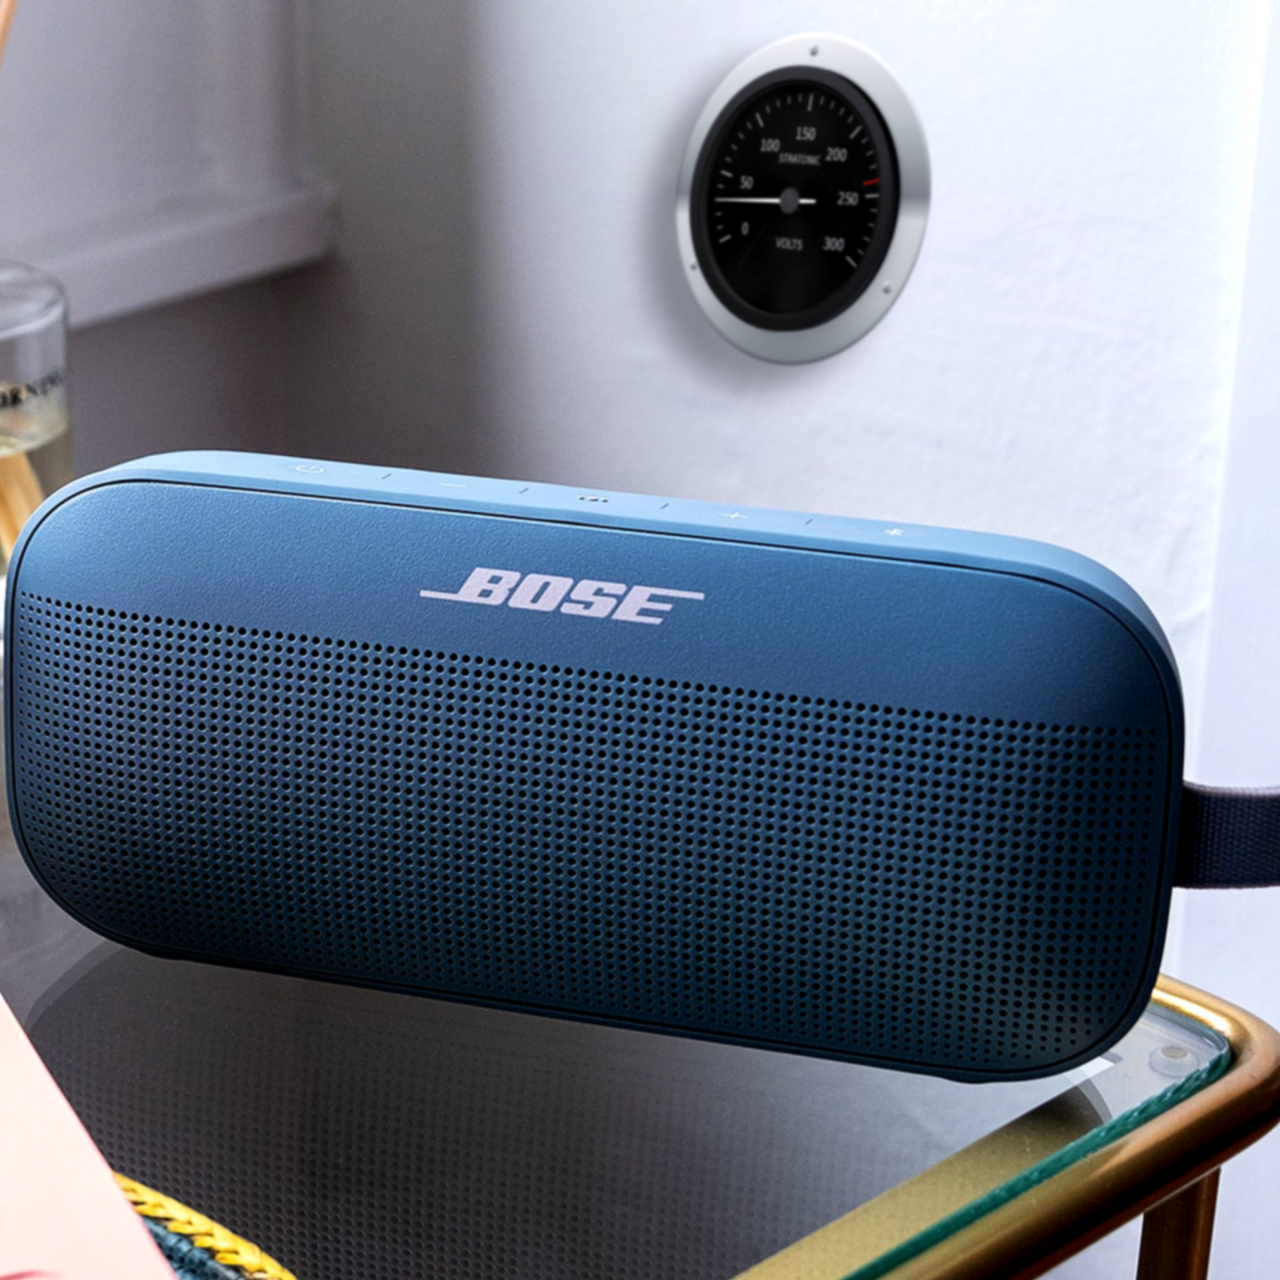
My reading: 30 V
